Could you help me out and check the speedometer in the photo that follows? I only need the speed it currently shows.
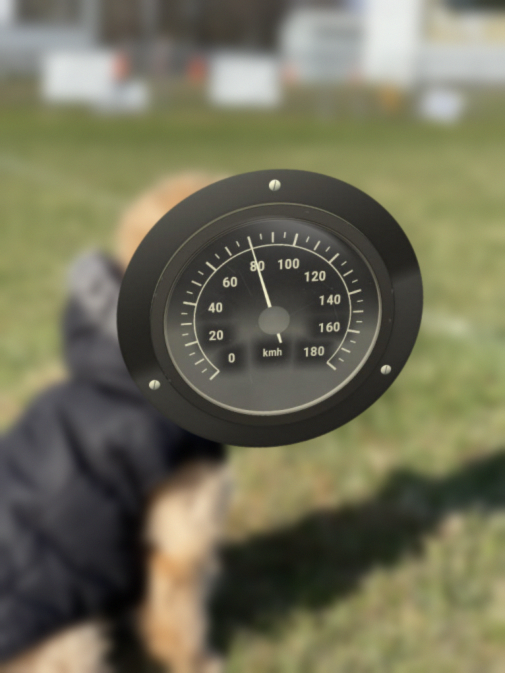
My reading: 80 km/h
